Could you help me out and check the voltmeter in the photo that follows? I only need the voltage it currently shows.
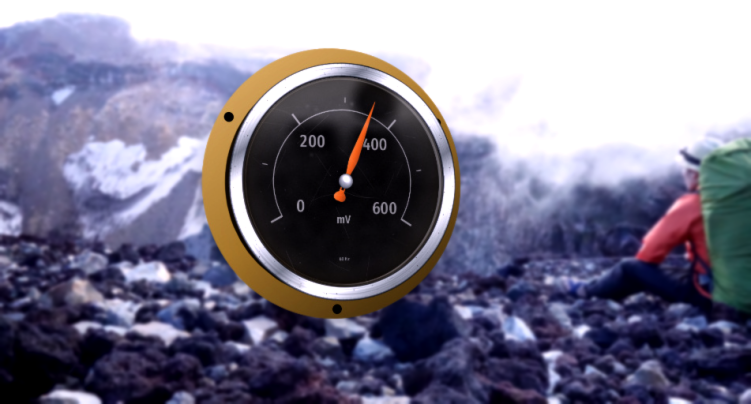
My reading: 350 mV
